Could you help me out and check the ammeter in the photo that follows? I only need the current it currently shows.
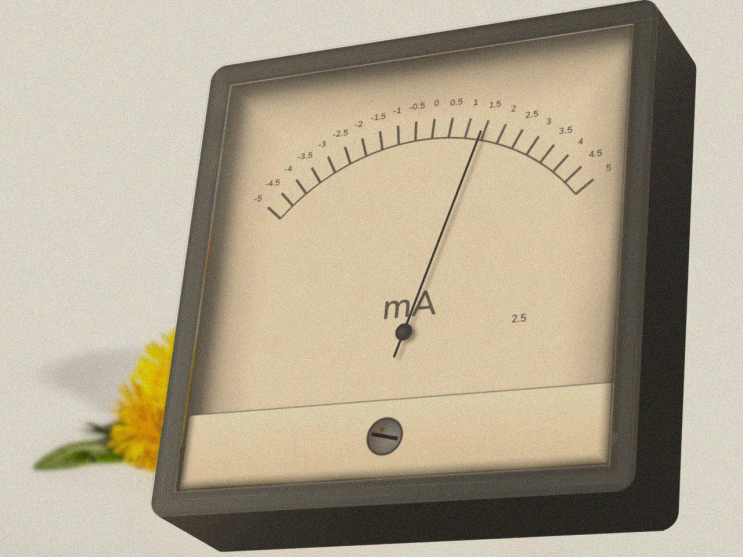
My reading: 1.5 mA
